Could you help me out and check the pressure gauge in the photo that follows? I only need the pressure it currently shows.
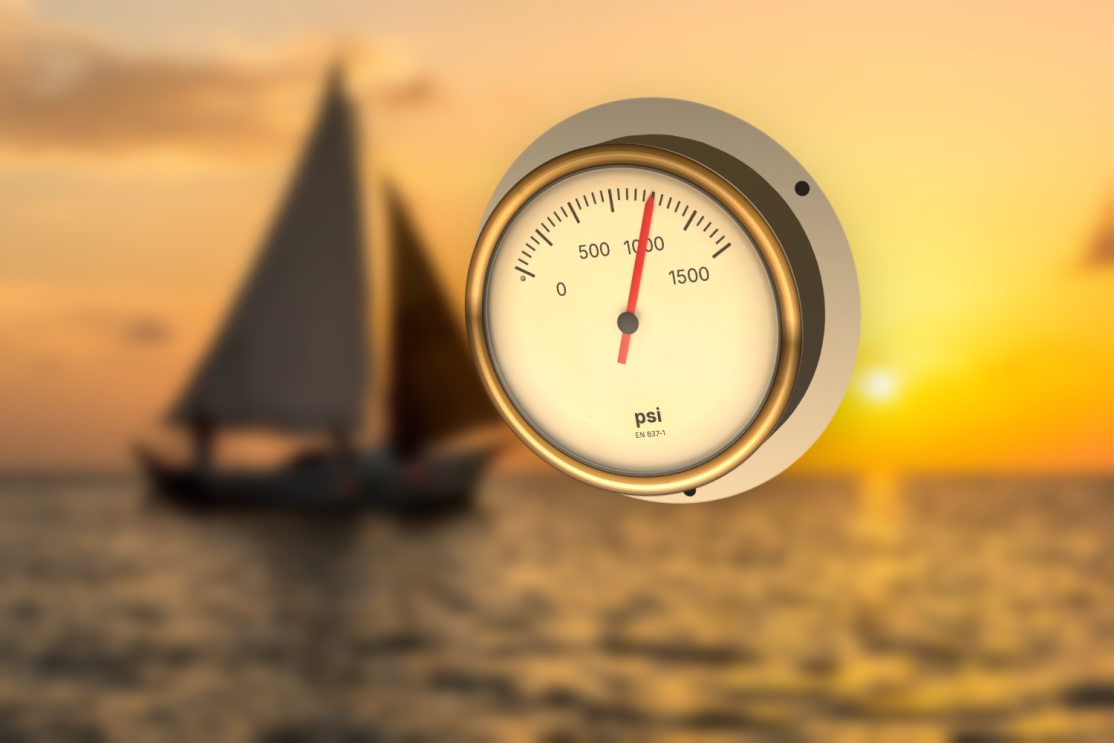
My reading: 1000 psi
